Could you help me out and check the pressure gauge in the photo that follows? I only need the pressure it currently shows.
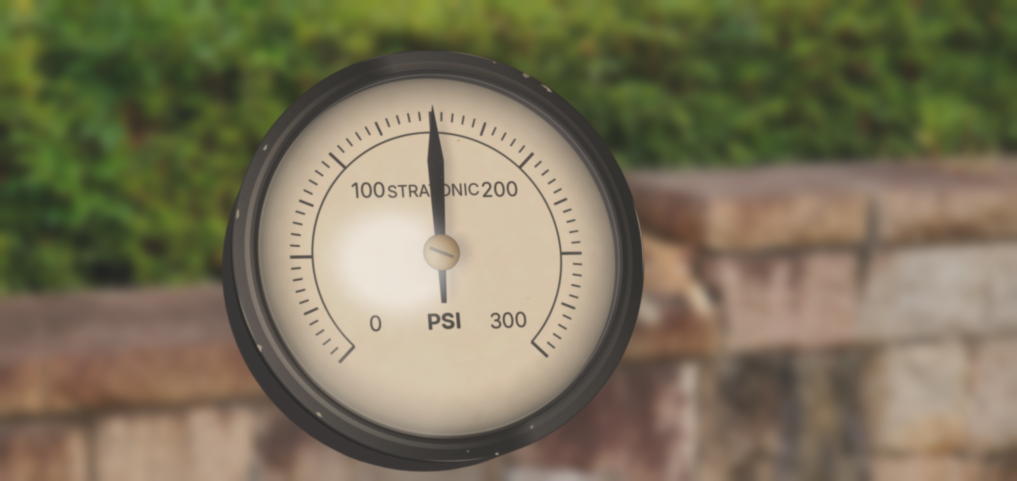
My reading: 150 psi
